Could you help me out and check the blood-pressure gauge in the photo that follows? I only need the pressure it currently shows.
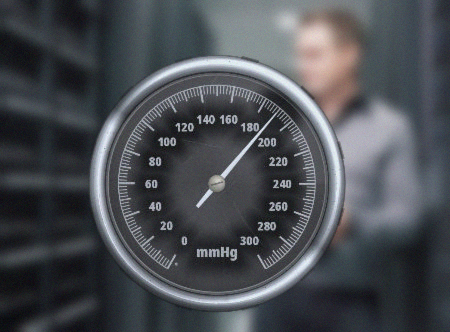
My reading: 190 mmHg
